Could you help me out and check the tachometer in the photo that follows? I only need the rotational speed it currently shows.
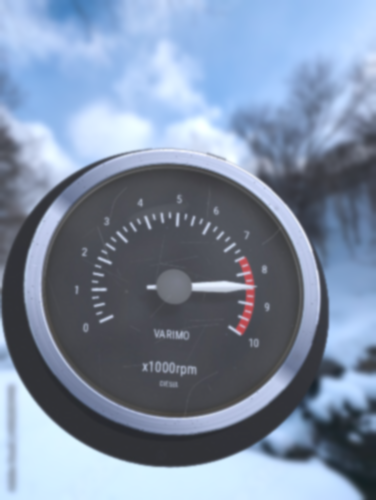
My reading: 8500 rpm
